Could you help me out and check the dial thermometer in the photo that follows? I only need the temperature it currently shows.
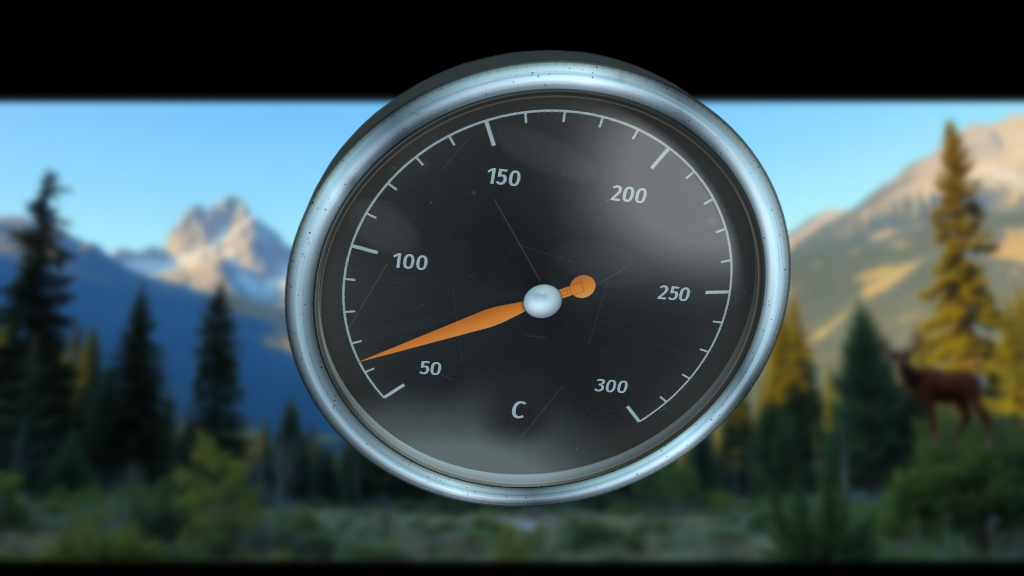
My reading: 65 °C
